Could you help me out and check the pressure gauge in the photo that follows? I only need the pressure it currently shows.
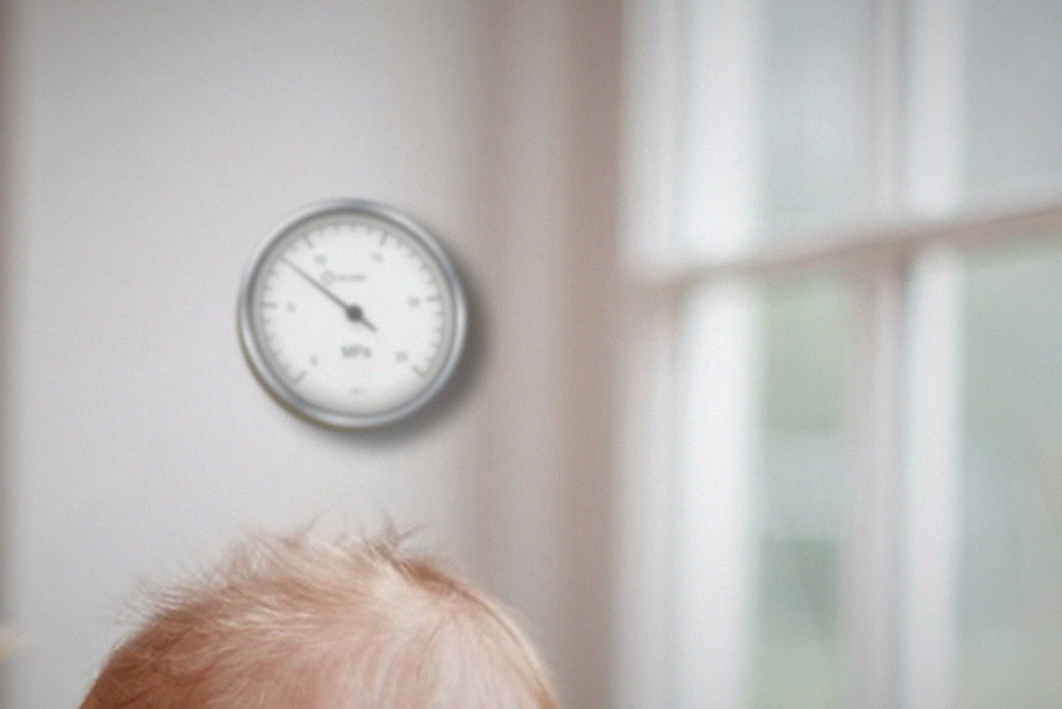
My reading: 8 MPa
